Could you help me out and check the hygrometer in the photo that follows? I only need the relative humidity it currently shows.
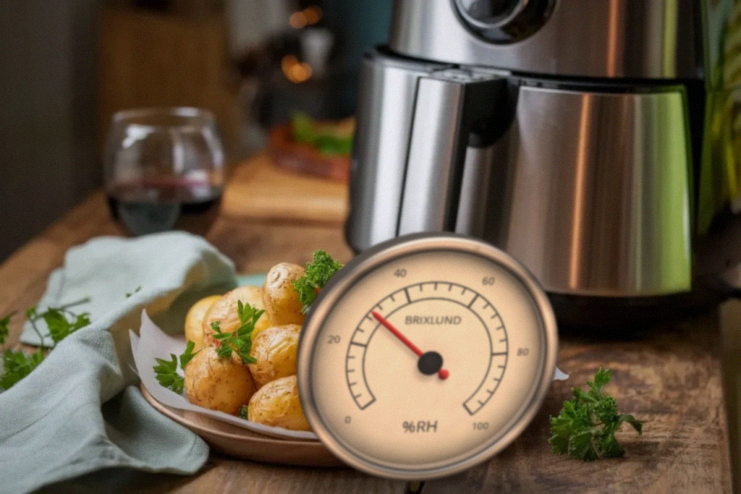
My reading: 30 %
